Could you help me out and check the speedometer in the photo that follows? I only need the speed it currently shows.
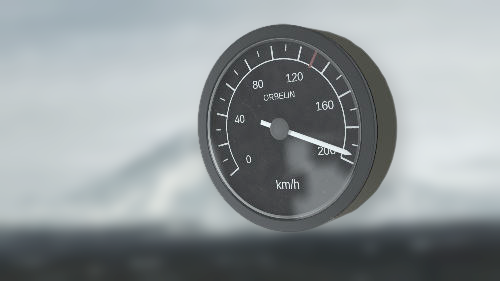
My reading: 195 km/h
